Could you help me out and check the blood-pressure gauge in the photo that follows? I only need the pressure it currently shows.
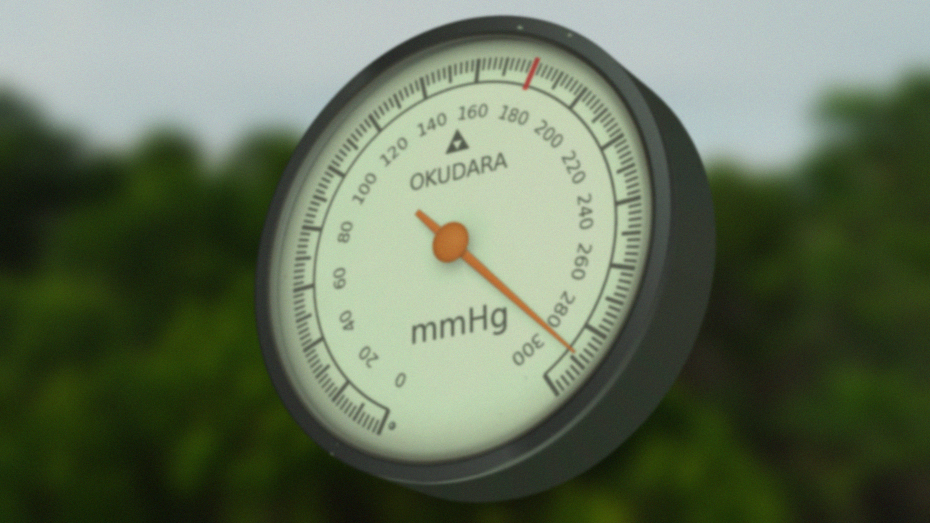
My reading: 288 mmHg
